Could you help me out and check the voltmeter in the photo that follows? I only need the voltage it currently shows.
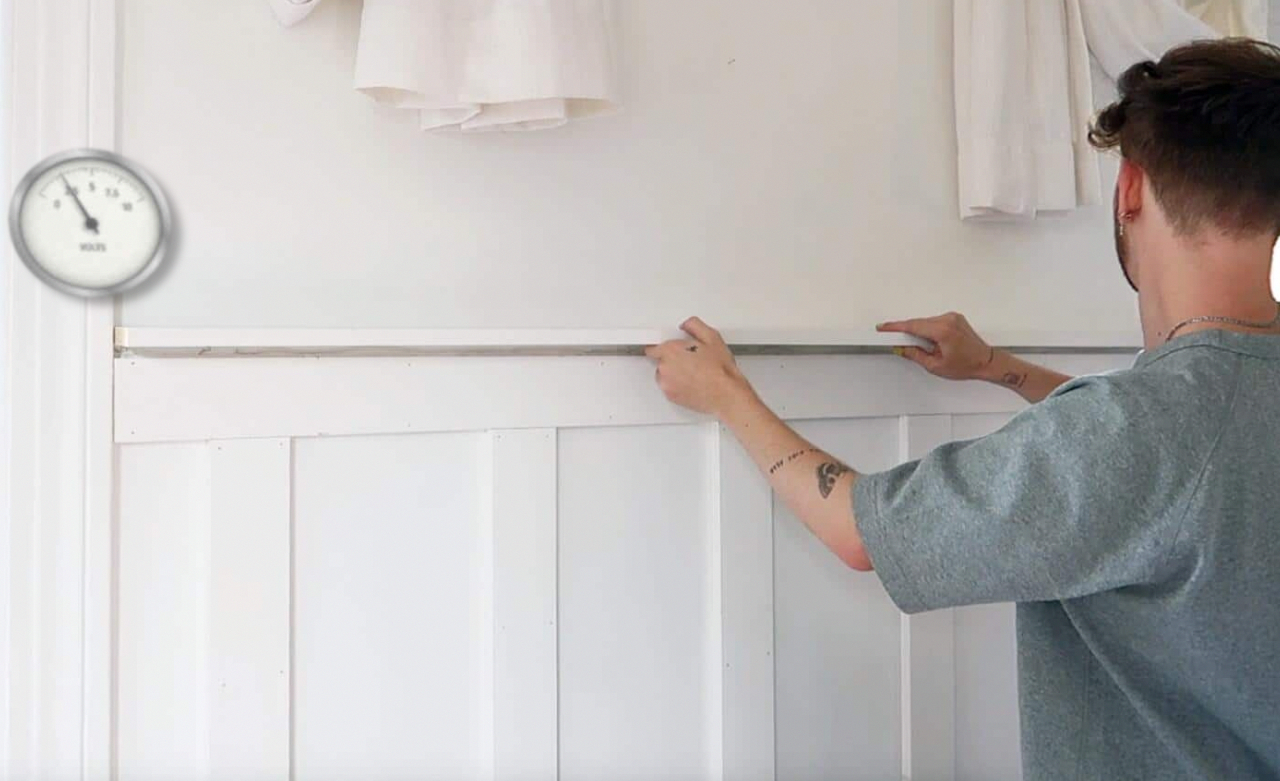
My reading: 2.5 V
